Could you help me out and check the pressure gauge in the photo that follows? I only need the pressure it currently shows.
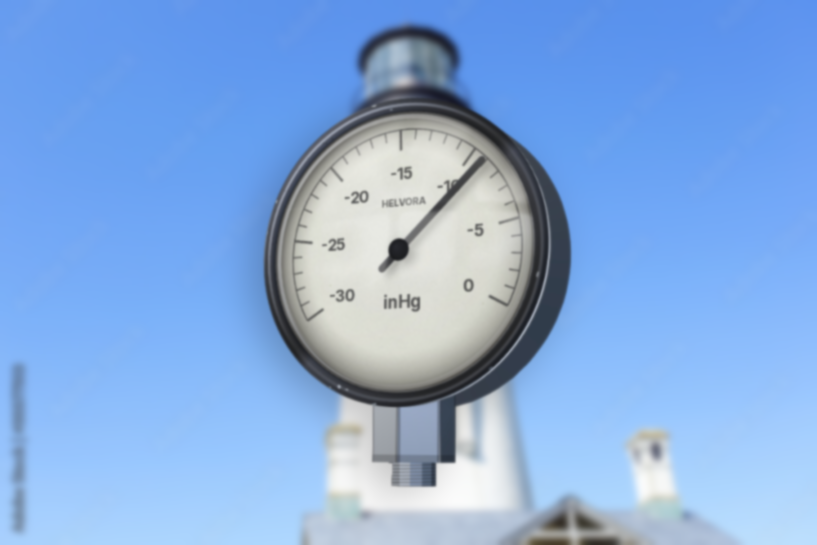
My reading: -9 inHg
